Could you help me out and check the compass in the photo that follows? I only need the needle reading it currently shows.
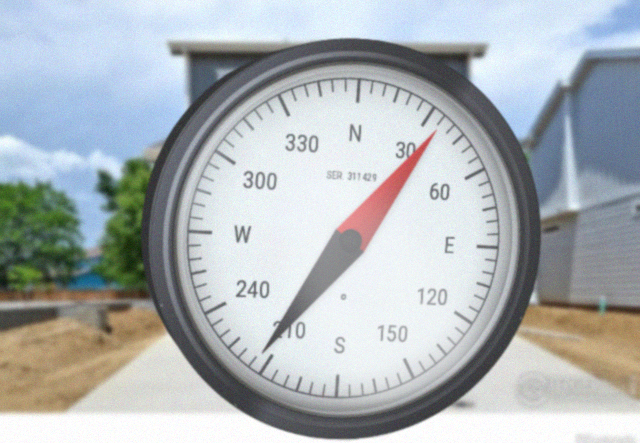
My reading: 35 °
